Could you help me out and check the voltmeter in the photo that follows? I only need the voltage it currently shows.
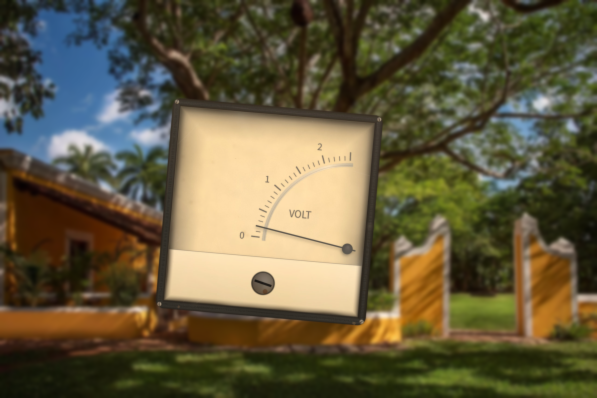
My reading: 0.2 V
